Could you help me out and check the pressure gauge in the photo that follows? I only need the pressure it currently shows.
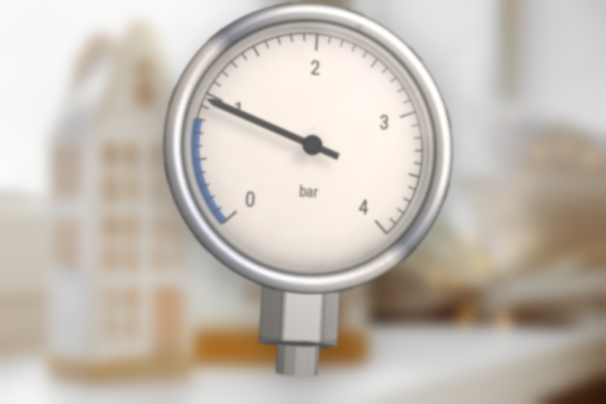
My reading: 0.95 bar
